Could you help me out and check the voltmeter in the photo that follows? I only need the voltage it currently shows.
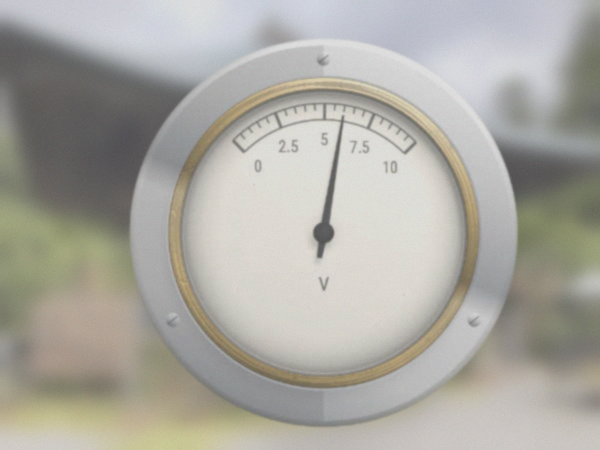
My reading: 6 V
